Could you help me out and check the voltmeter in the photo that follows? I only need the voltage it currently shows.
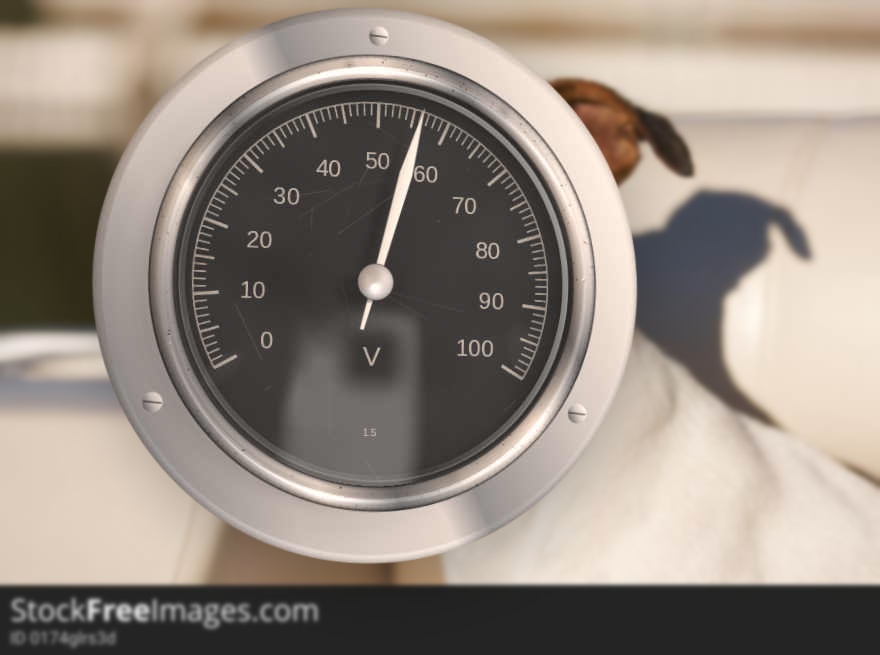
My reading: 56 V
